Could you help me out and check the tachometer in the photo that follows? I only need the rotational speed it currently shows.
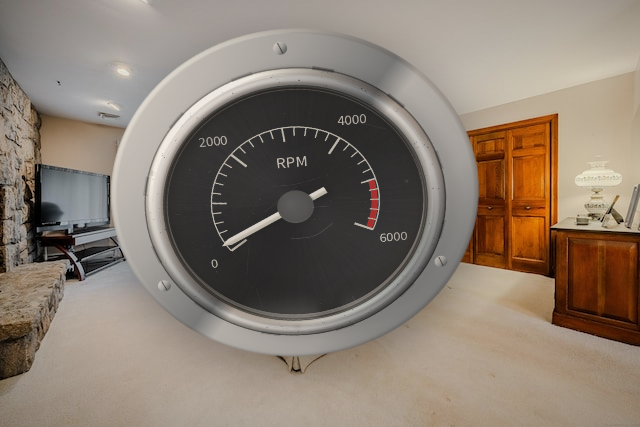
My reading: 200 rpm
